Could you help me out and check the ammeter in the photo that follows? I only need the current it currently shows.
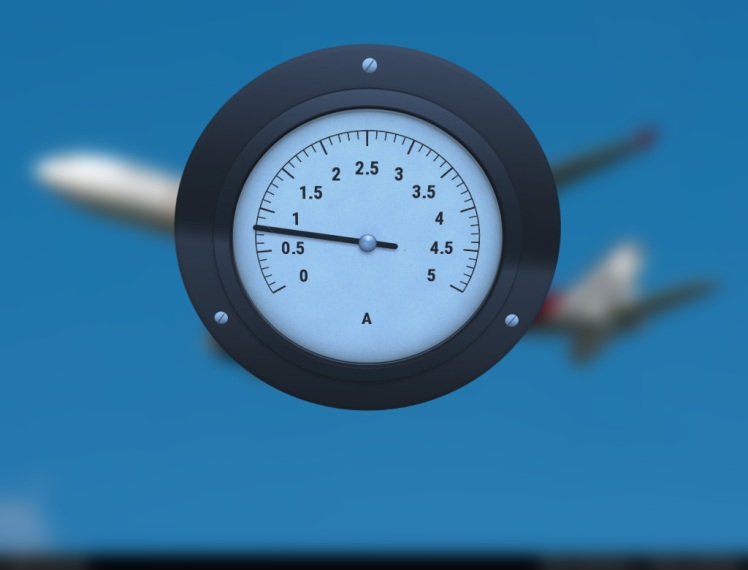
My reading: 0.8 A
